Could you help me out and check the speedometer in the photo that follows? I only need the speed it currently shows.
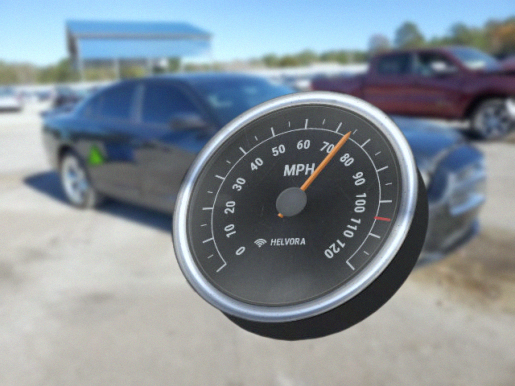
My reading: 75 mph
